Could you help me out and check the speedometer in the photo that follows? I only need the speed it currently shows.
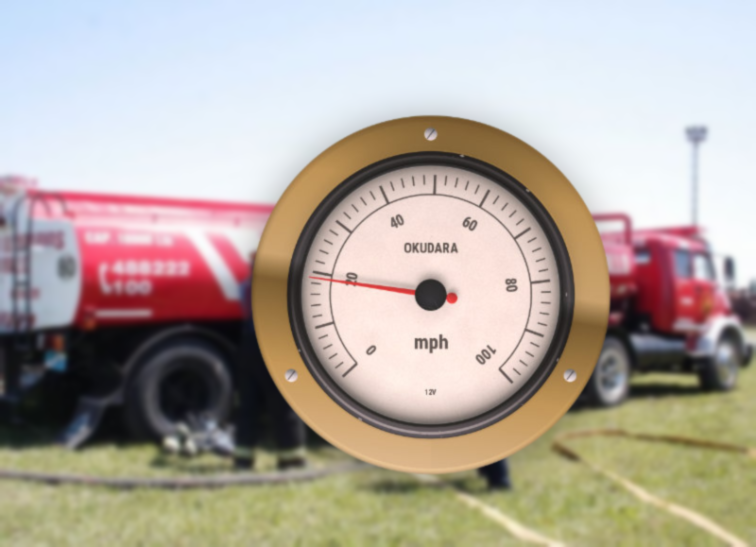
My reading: 19 mph
